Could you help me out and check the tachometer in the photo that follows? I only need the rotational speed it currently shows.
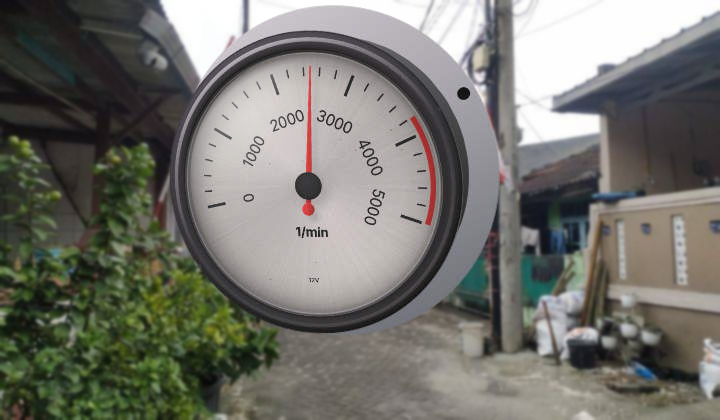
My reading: 2500 rpm
